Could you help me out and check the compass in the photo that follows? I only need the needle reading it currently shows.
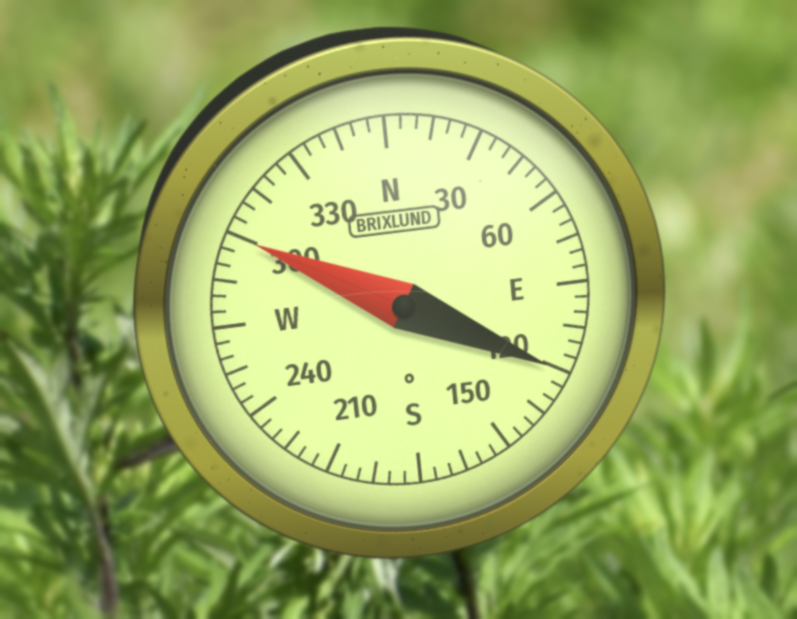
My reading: 300 °
